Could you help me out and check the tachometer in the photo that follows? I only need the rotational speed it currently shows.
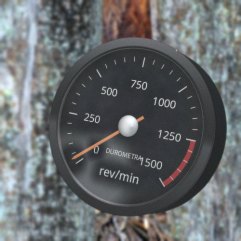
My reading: 25 rpm
